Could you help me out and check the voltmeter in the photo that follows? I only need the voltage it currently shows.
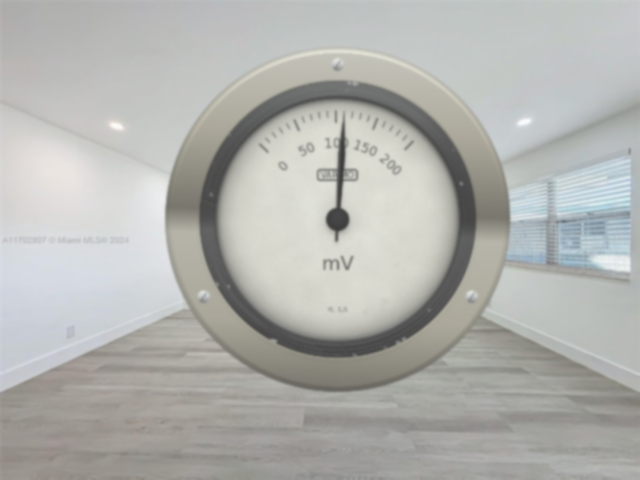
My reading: 110 mV
